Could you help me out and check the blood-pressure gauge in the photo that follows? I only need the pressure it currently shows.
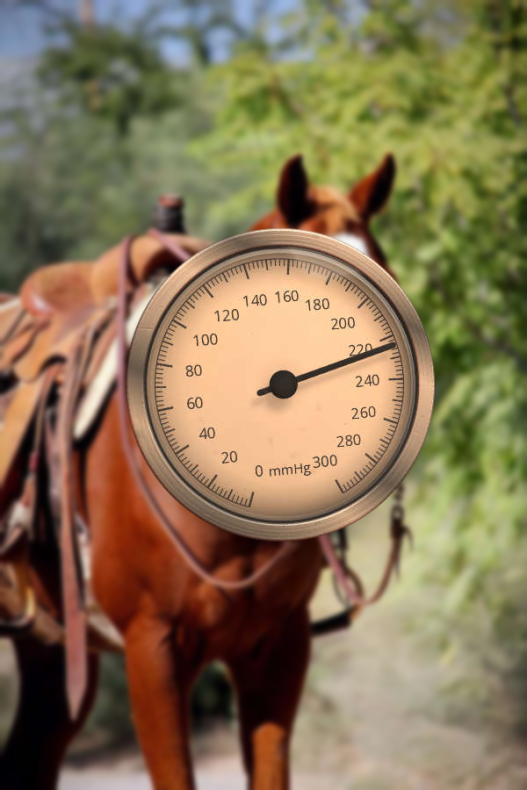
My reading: 224 mmHg
